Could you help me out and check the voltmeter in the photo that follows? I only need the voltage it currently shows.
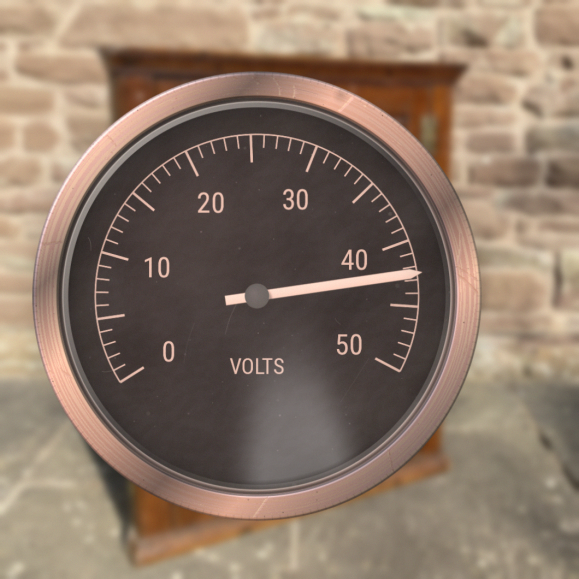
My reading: 42.5 V
